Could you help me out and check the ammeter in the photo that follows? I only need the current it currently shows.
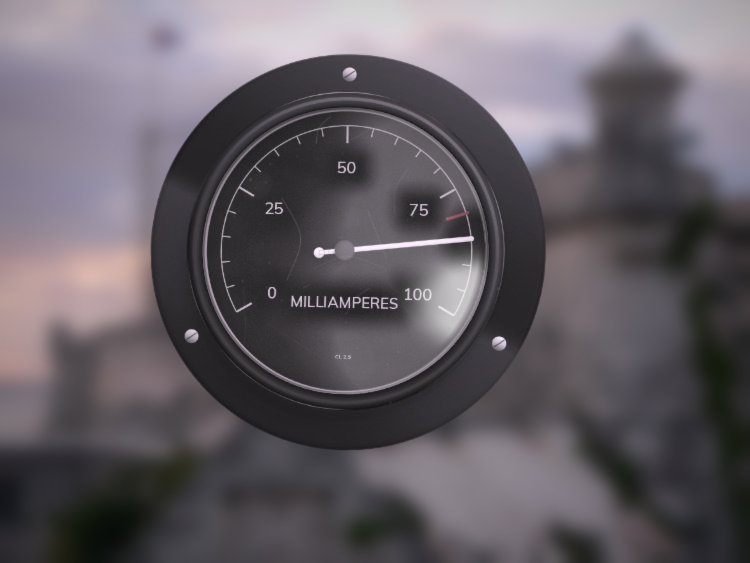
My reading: 85 mA
